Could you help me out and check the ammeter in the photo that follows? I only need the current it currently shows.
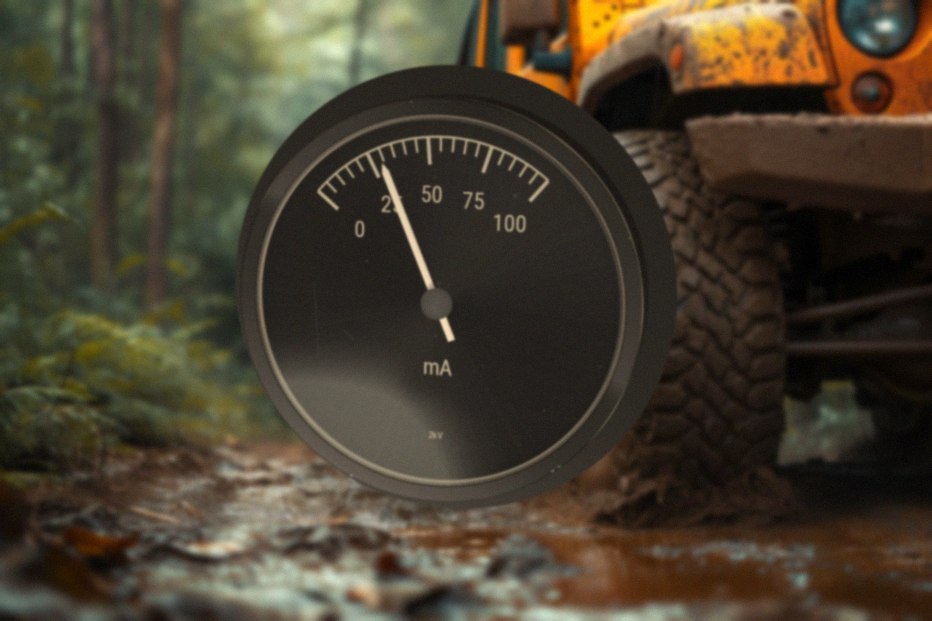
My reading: 30 mA
